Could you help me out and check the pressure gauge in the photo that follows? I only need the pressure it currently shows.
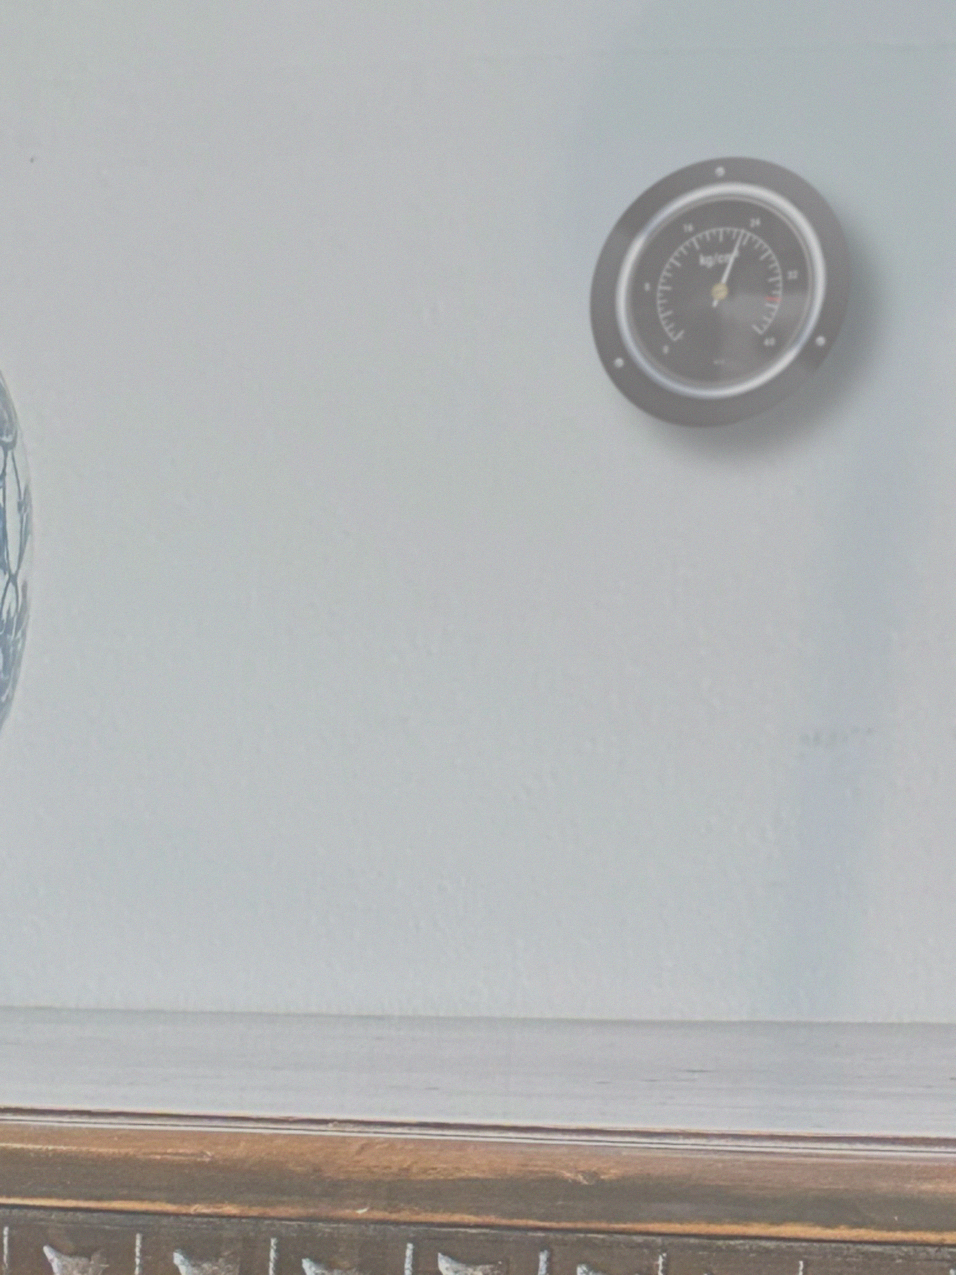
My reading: 23 kg/cm²
